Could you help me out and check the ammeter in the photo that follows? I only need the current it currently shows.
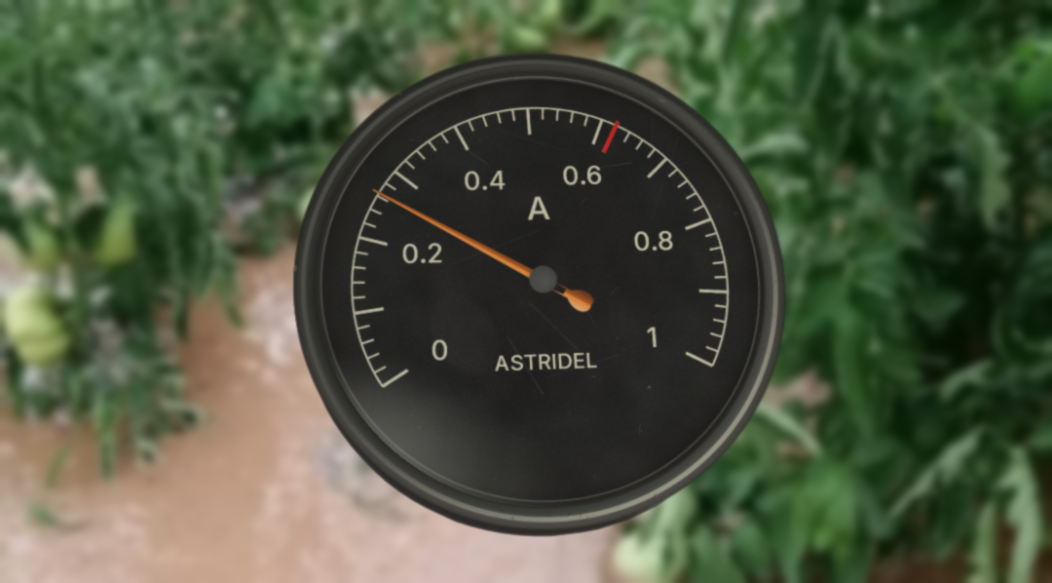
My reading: 0.26 A
